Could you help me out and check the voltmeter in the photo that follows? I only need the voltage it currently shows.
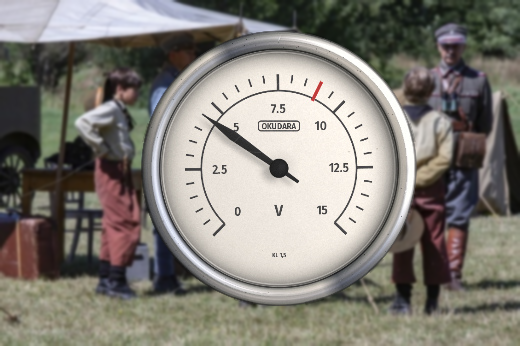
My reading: 4.5 V
